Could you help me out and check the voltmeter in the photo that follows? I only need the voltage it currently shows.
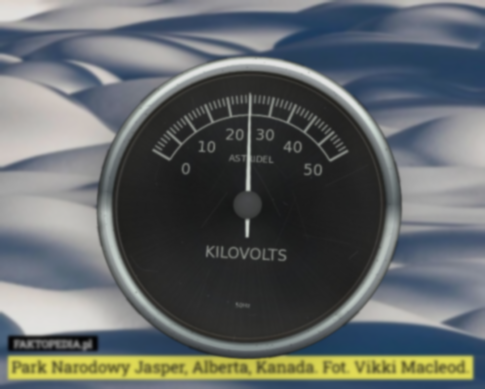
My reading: 25 kV
